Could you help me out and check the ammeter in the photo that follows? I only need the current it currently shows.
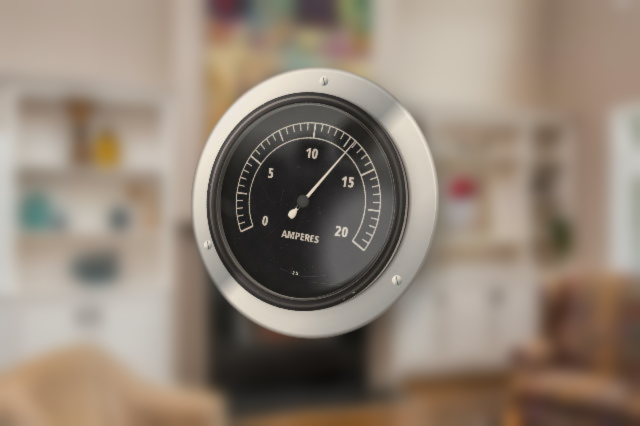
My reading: 13 A
